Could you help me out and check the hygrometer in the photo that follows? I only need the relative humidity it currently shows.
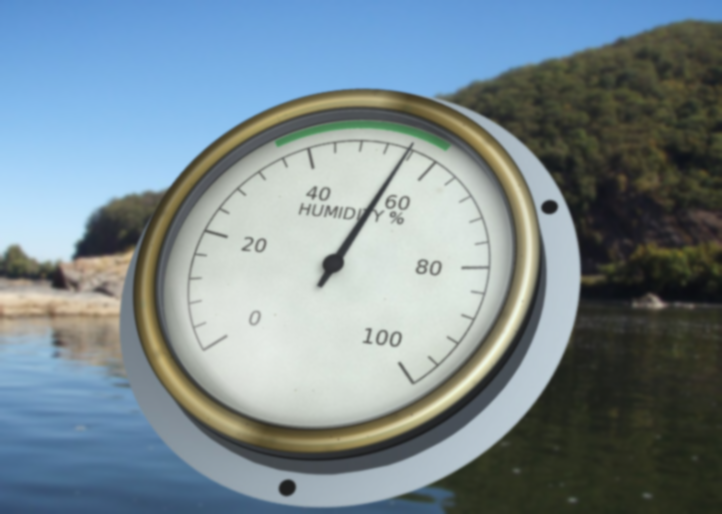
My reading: 56 %
